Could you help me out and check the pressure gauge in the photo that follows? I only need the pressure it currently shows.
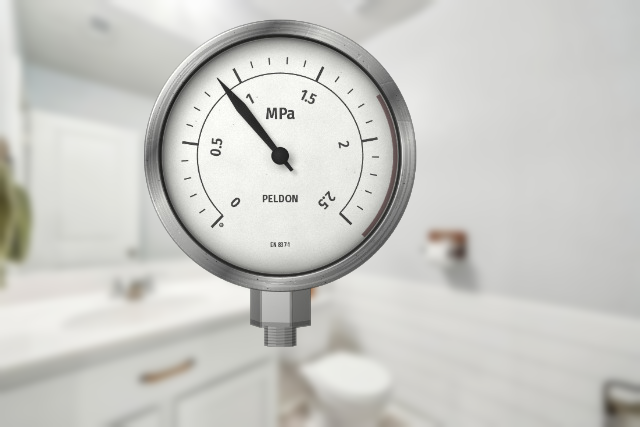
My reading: 0.9 MPa
